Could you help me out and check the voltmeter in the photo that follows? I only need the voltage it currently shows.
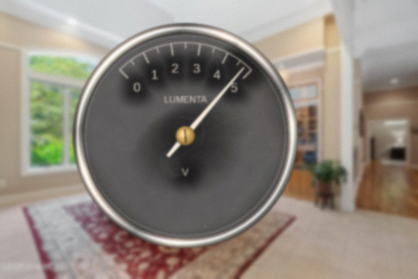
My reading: 4.75 V
